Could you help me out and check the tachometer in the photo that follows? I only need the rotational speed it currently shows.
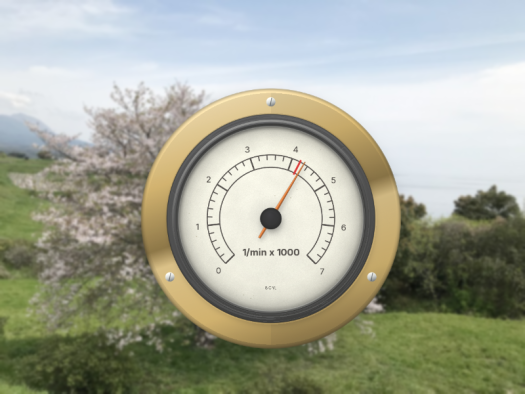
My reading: 4300 rpm
